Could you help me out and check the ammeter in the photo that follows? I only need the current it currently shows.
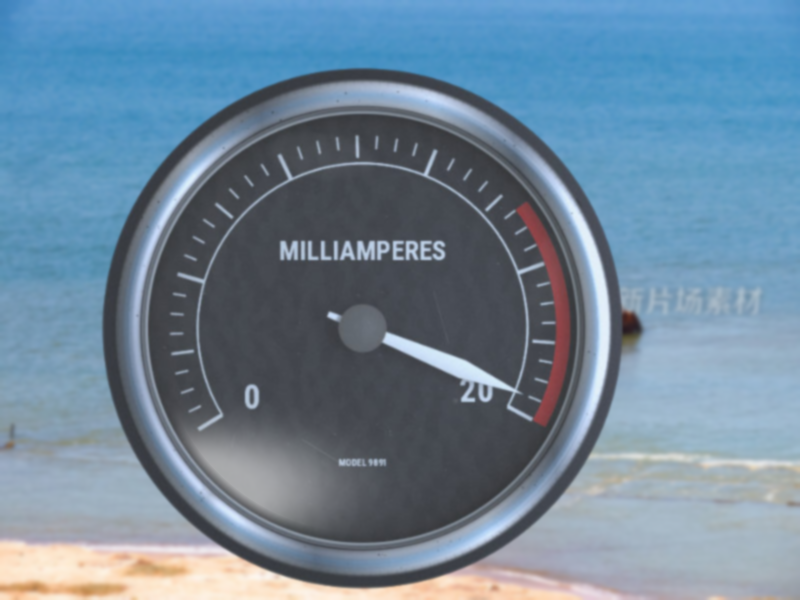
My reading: 19.5 mA
